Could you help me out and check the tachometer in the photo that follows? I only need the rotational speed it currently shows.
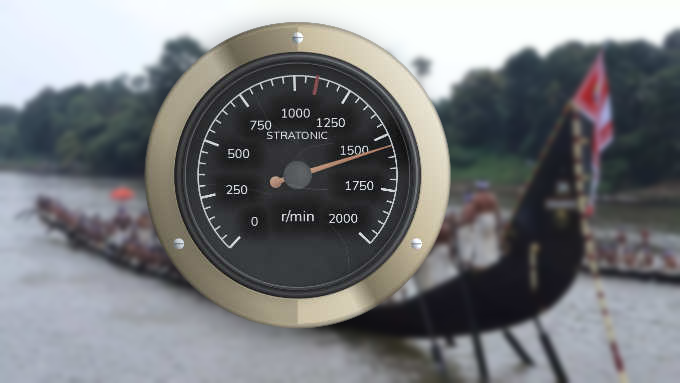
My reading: 1550 rpm
